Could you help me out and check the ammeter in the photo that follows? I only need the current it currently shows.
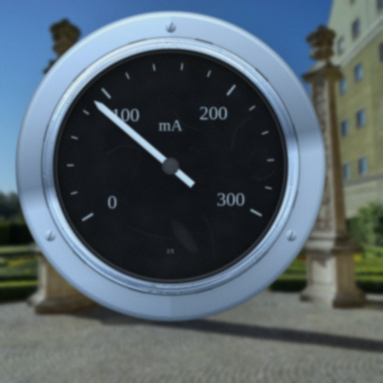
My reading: 90 mA
